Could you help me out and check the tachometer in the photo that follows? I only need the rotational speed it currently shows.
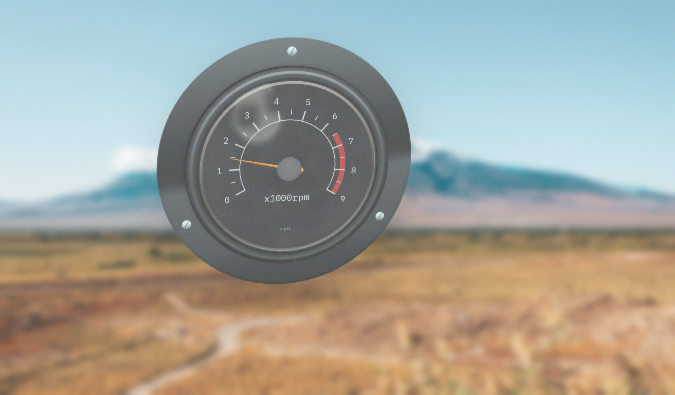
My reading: 1500 rpm
